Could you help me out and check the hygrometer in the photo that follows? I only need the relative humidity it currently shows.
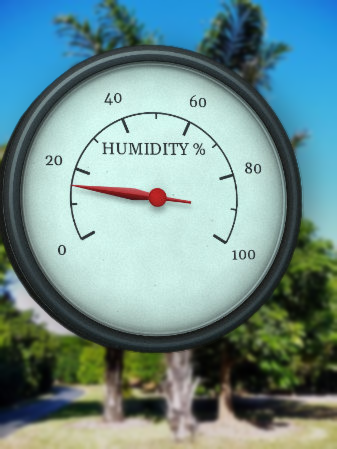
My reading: 15 %
